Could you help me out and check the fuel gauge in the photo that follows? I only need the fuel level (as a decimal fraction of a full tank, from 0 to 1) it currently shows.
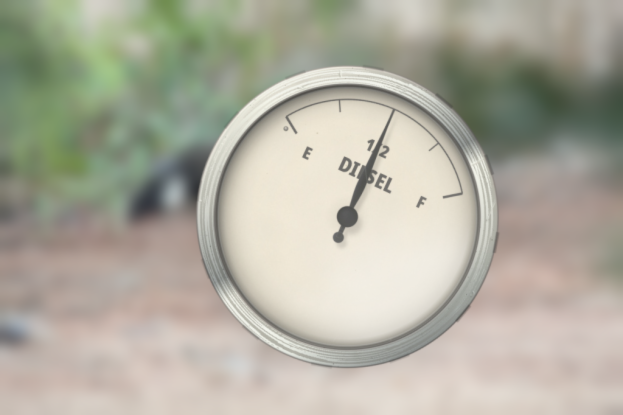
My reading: 0.5
